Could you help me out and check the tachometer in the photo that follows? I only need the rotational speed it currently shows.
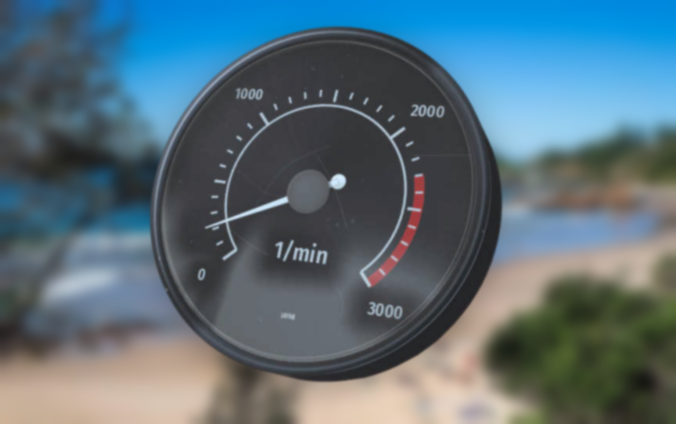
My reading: 200 rpm
